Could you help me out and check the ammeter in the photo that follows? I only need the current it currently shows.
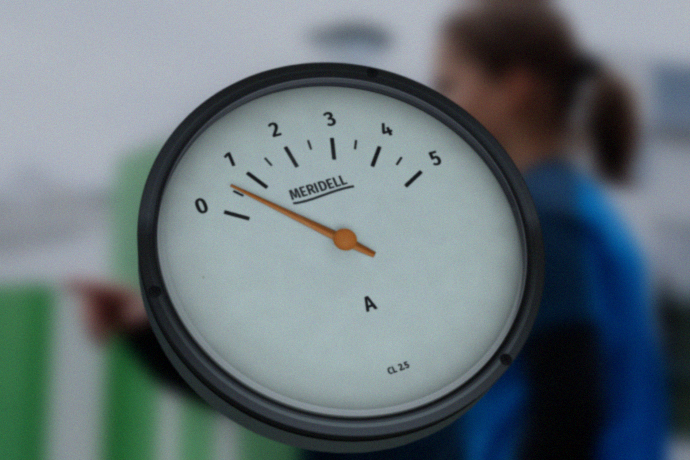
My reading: 0.5 A
